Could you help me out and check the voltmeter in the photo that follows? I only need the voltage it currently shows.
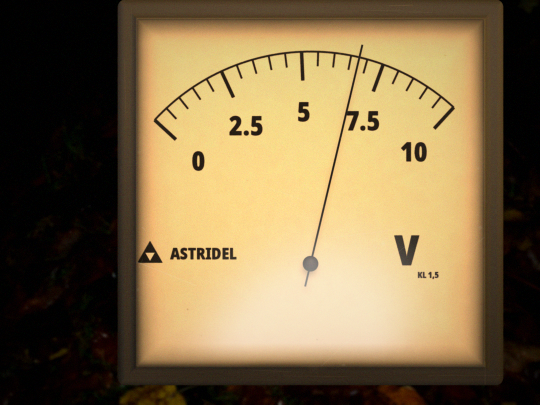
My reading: 6.75 V
